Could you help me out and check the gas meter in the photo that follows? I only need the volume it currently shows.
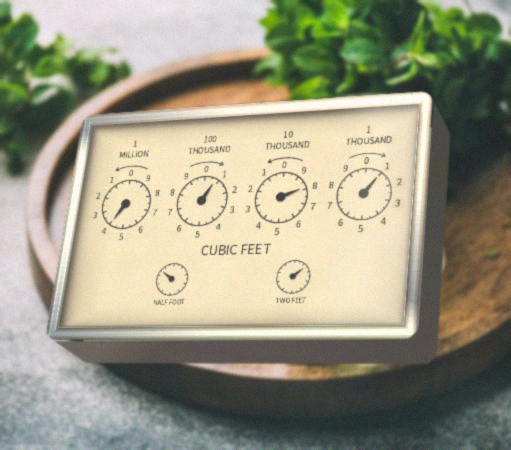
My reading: 408100 ft³
